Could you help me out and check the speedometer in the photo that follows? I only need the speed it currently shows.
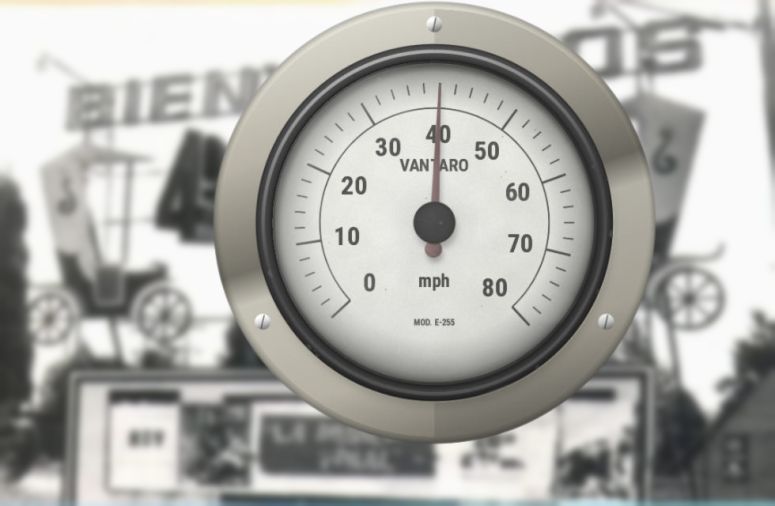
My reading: 40 mph
